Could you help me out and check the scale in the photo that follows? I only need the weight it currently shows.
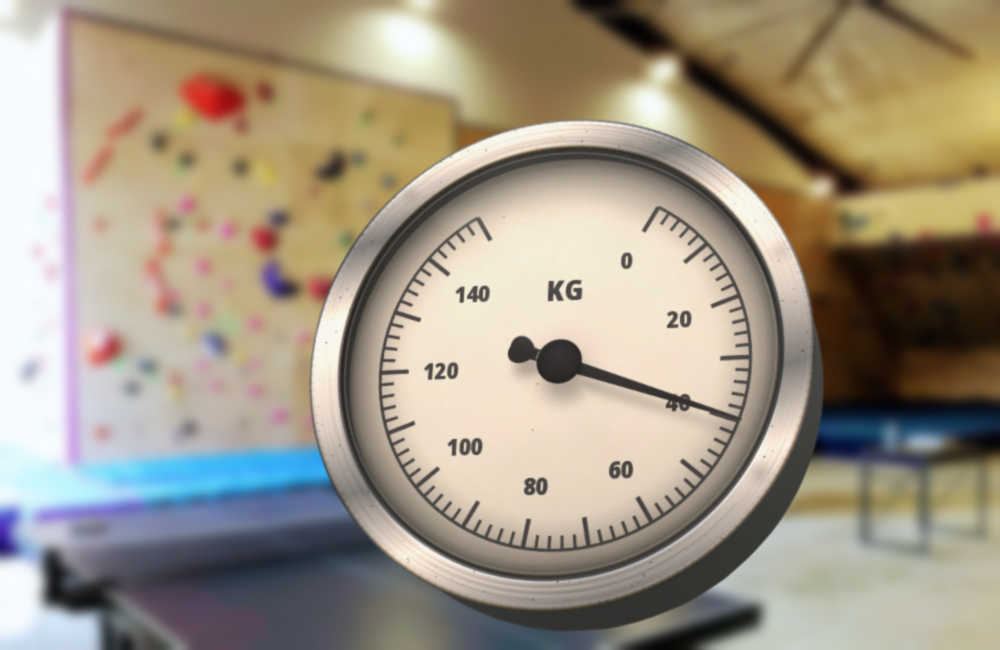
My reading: 40 kg
